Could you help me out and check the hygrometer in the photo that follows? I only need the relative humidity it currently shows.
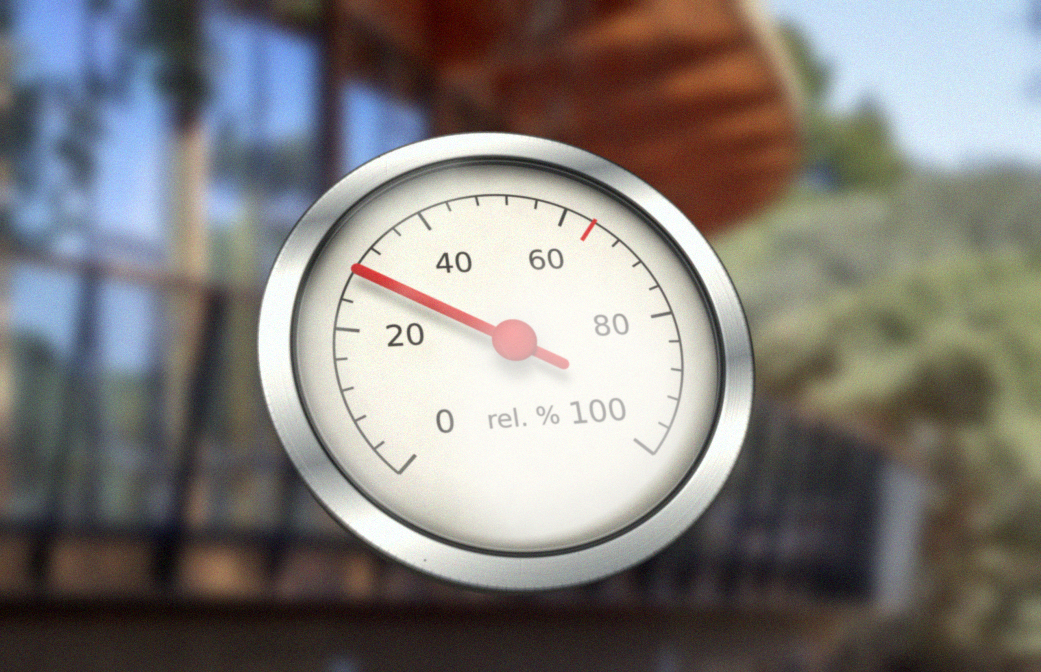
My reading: 28 %
